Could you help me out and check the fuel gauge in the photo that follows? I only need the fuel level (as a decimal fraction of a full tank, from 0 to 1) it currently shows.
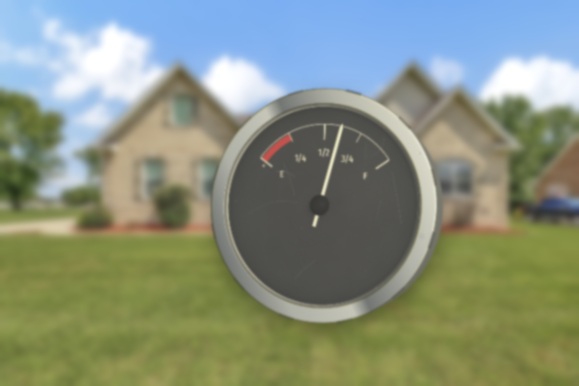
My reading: 0.625
